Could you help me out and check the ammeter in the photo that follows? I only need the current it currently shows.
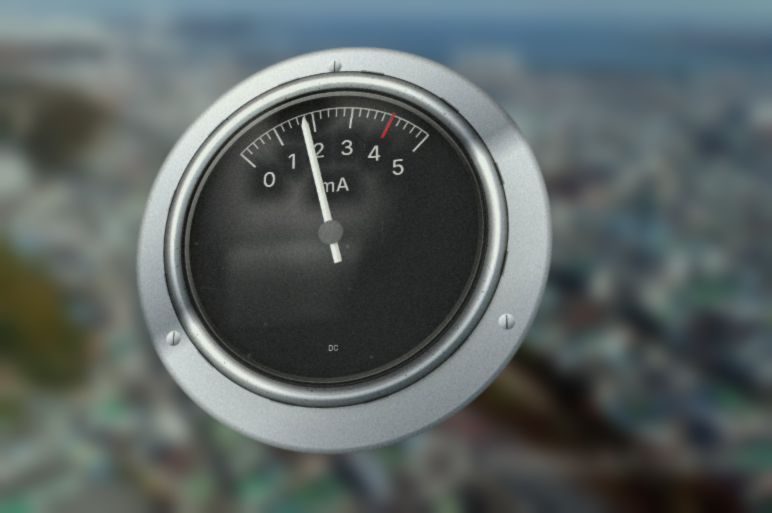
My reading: 1.8 mA
